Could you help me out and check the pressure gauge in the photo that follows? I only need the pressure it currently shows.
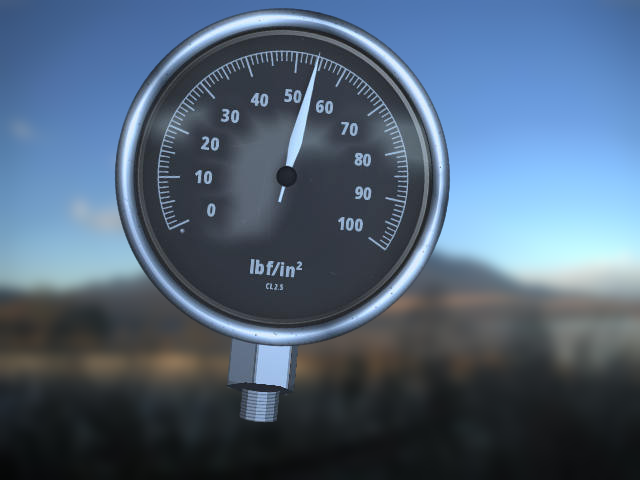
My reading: 54 psi
